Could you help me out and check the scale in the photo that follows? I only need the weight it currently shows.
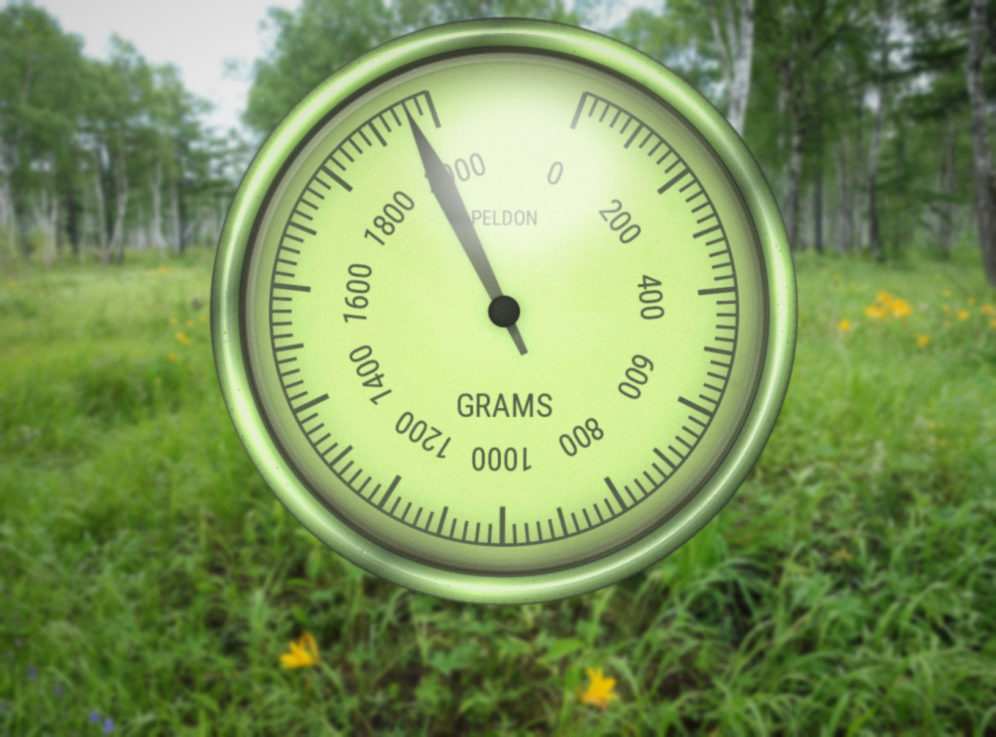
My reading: 1960 g
